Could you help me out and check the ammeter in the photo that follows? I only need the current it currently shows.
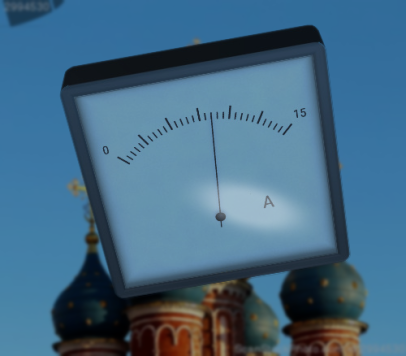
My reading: 8.5 A
